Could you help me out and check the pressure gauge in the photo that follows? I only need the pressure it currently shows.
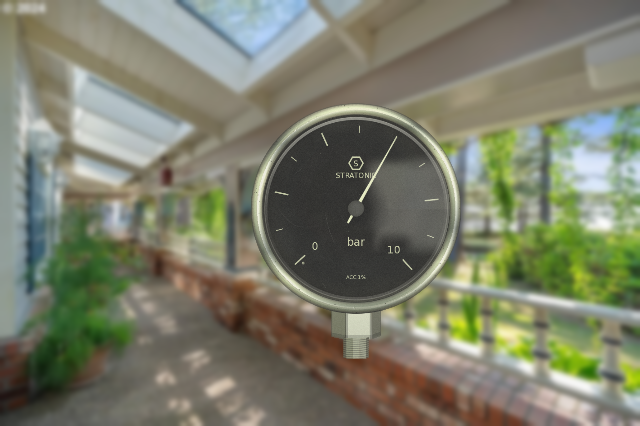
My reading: 6 bar
